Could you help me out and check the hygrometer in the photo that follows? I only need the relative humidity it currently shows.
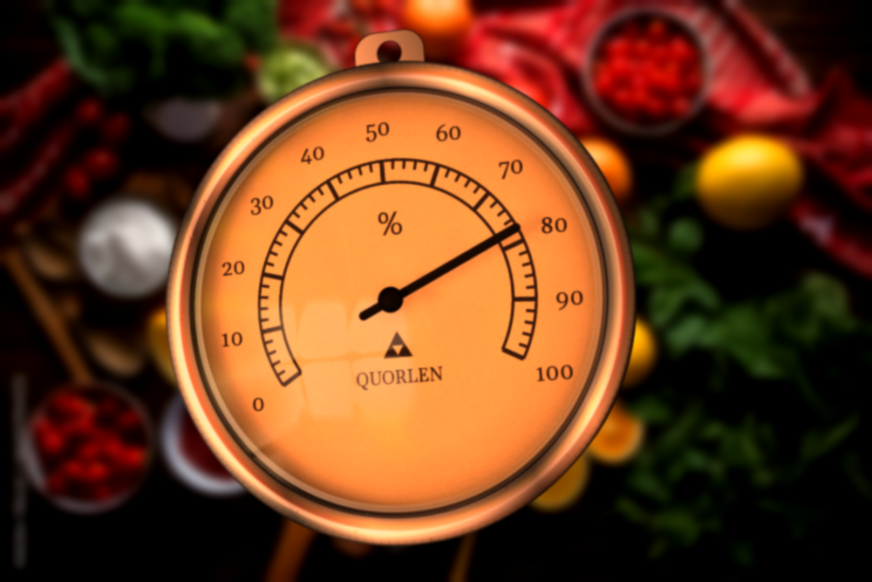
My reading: 78 %
